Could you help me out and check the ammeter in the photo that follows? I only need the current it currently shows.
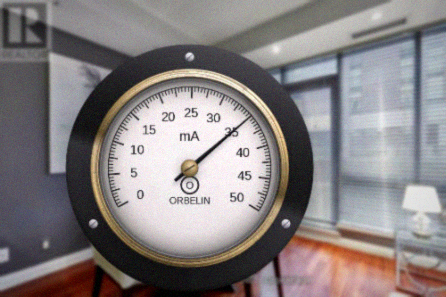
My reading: 35 mA
